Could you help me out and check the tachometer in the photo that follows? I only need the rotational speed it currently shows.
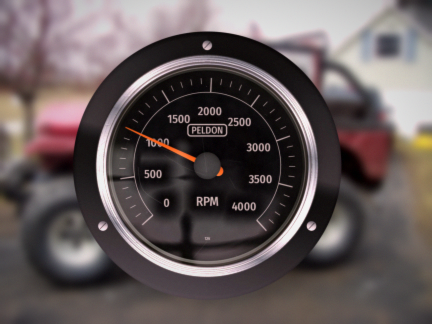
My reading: 1000 rpm
